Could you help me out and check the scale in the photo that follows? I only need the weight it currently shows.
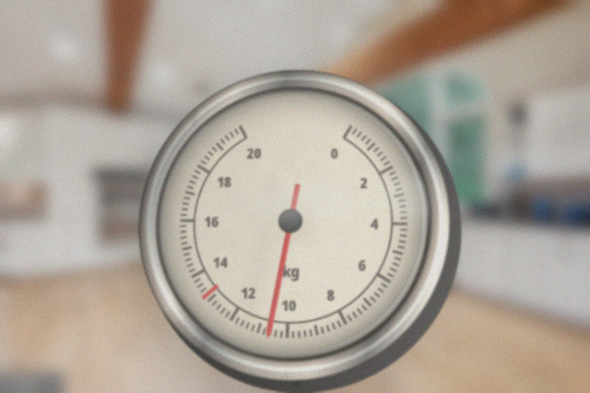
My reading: 10.6 kg
